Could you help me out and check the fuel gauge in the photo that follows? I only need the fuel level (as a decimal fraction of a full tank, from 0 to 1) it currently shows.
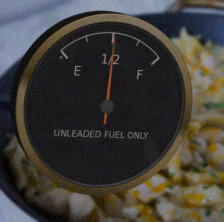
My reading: 0.5
